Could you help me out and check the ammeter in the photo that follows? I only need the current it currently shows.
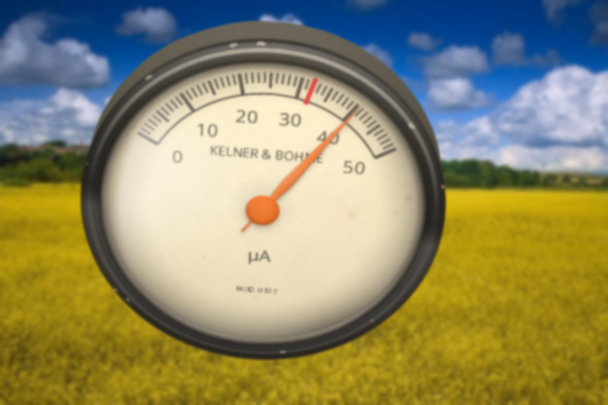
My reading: 40 µA
